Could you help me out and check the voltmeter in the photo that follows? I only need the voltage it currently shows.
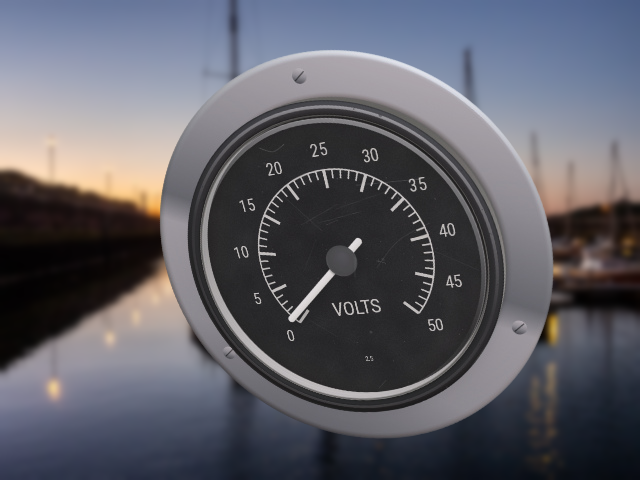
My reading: 1 V
